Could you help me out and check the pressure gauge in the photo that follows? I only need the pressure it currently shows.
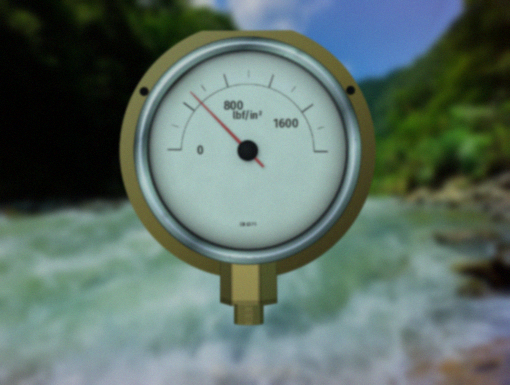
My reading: 500 psi
